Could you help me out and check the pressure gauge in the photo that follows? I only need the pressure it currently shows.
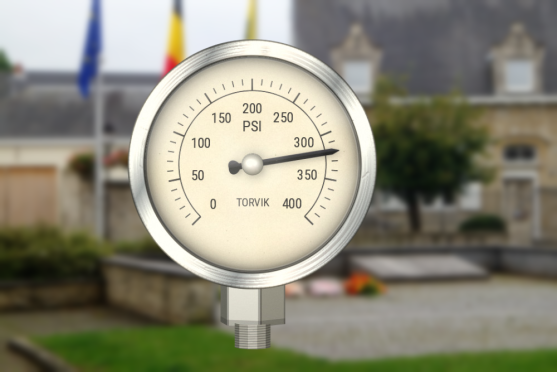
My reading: 320 psi
